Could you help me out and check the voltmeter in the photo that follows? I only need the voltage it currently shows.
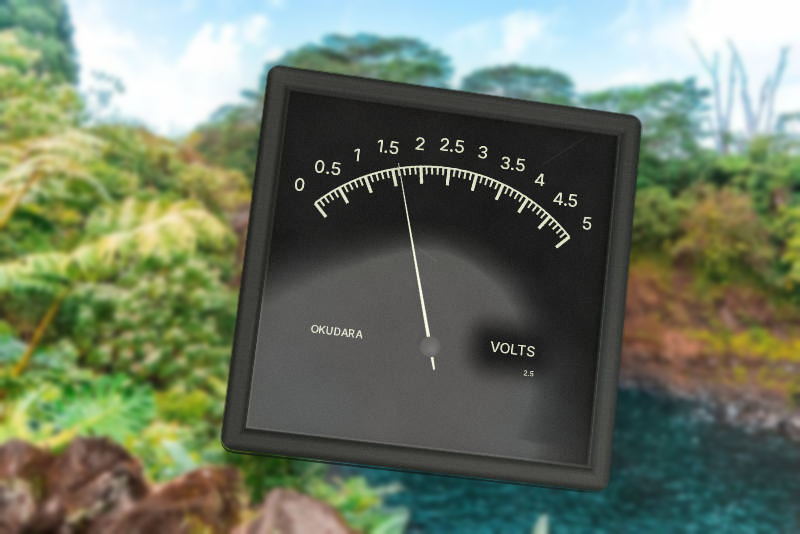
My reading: 1.6 V
